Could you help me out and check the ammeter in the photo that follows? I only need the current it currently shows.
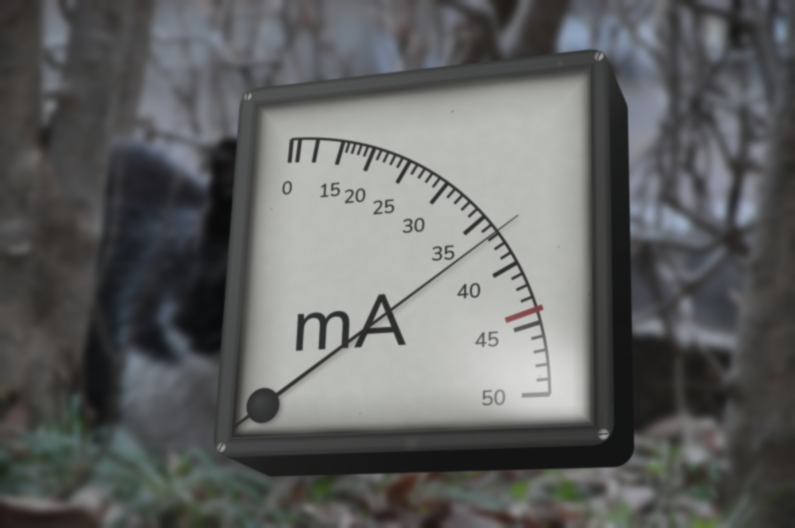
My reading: 37 mA
